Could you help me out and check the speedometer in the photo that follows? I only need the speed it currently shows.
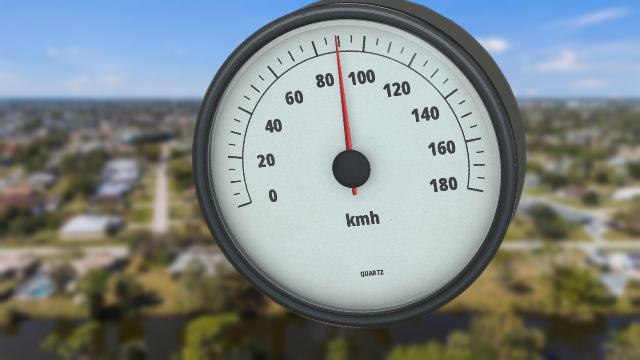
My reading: 90 km/h
